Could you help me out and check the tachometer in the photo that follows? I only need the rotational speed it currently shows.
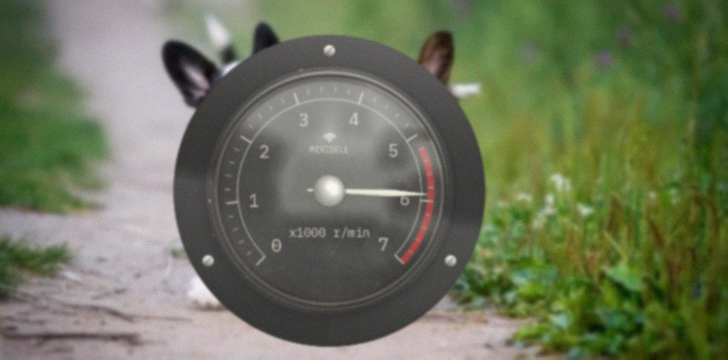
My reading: 5900 rpm
